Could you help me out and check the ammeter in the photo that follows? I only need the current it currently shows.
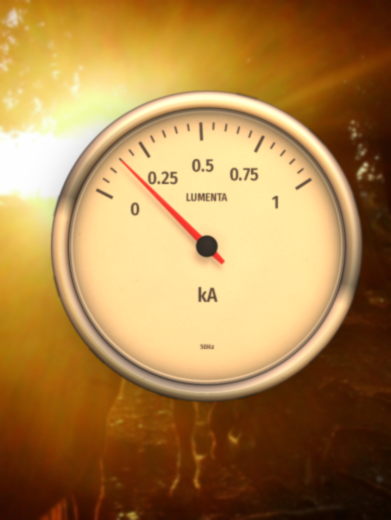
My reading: 0.15 kA
